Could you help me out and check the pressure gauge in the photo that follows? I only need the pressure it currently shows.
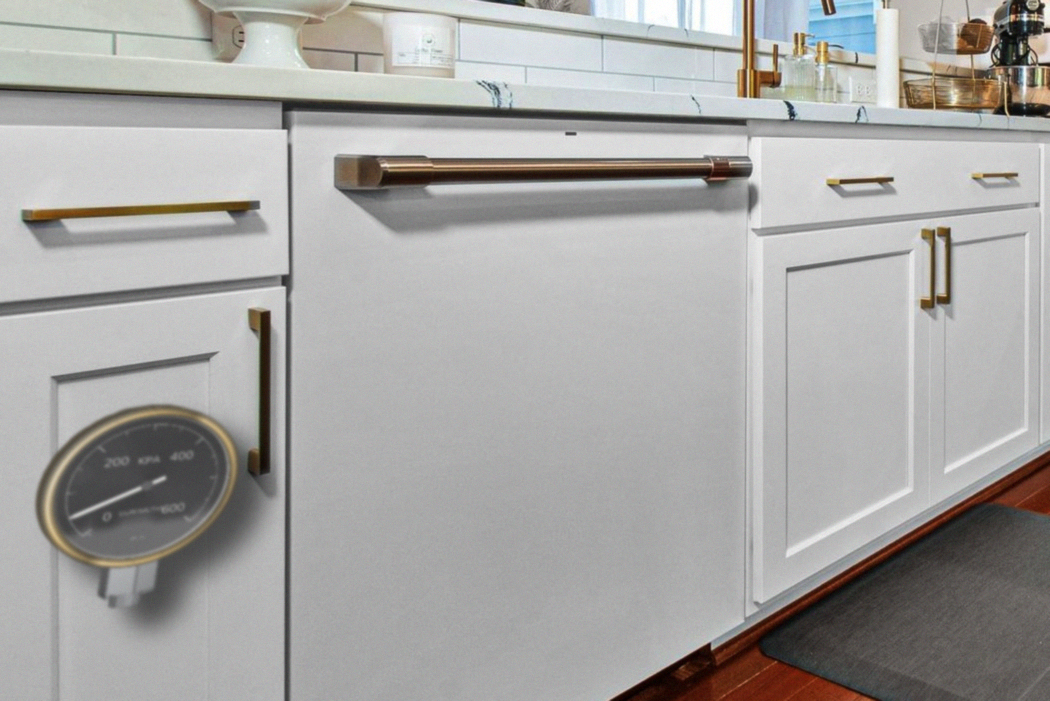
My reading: 50 kPa
